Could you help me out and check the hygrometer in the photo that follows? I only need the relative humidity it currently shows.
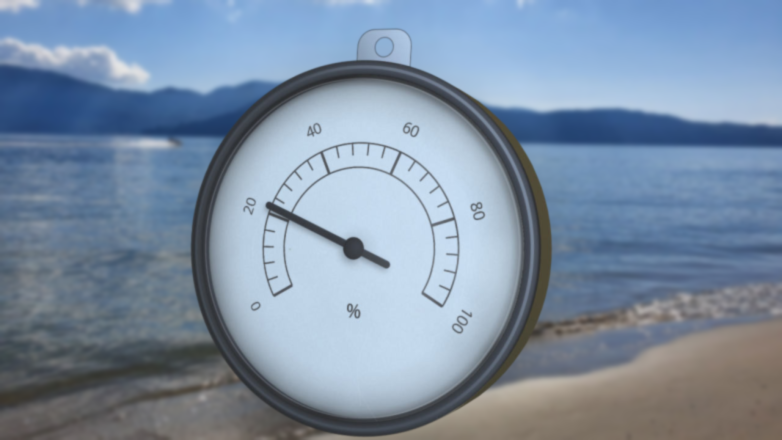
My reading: 22 %
